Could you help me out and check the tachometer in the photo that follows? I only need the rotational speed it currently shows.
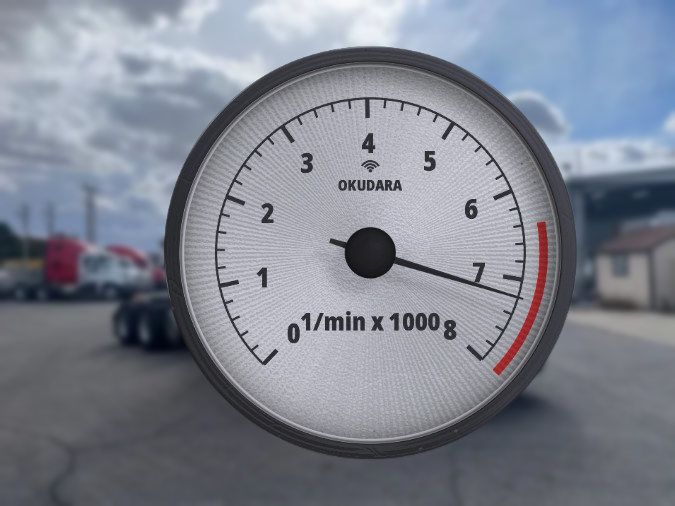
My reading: 7200 rpm
